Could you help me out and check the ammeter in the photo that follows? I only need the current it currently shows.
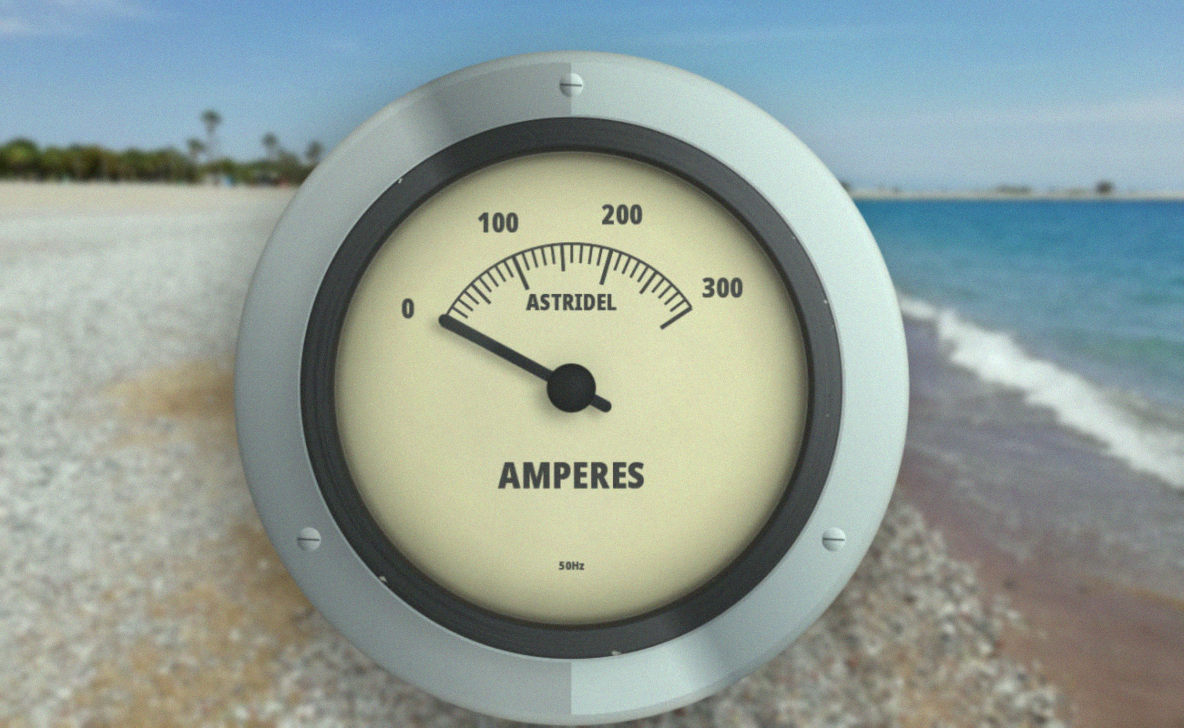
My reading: 5 A
